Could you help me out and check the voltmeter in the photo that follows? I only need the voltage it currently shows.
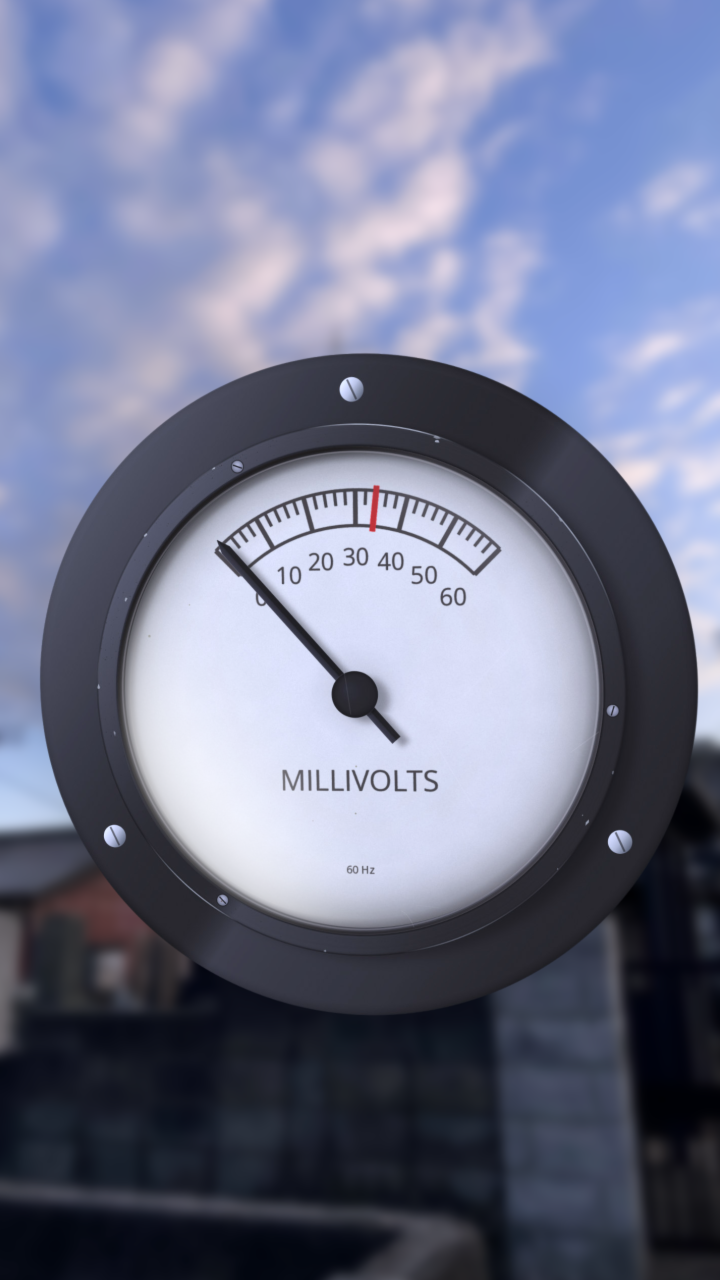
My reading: 2 mV
